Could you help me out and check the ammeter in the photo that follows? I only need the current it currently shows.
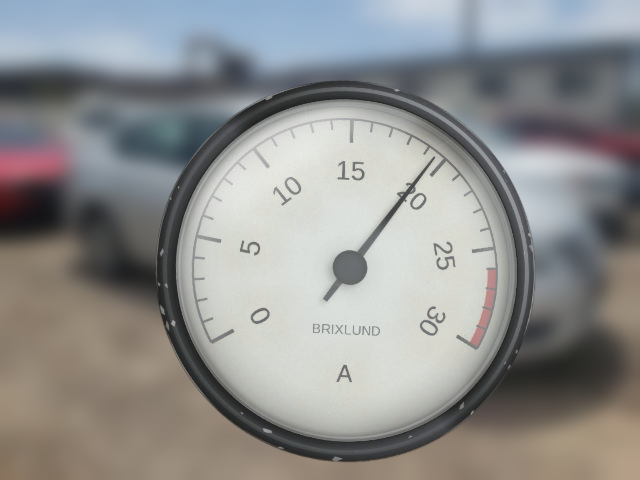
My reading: 19.5 A
